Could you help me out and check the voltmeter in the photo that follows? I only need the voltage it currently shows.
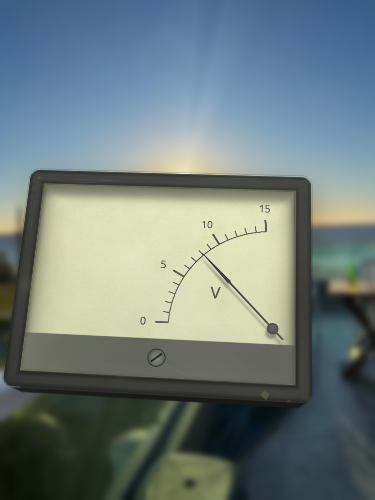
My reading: 8 V
